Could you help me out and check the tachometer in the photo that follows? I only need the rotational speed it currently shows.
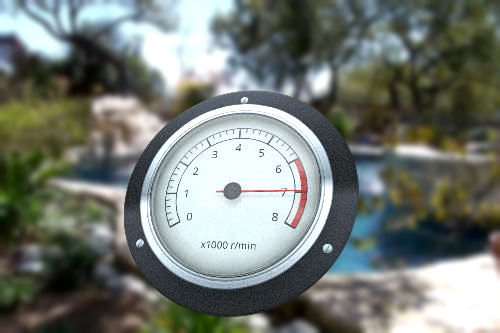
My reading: 7000 rpm
